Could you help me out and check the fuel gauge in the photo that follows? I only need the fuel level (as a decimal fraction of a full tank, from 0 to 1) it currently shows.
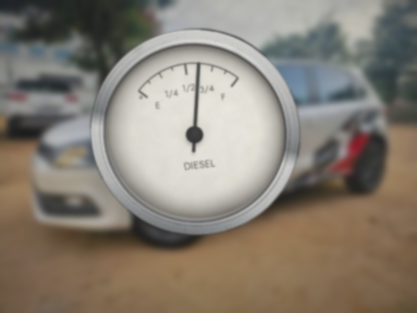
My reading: 0.625
